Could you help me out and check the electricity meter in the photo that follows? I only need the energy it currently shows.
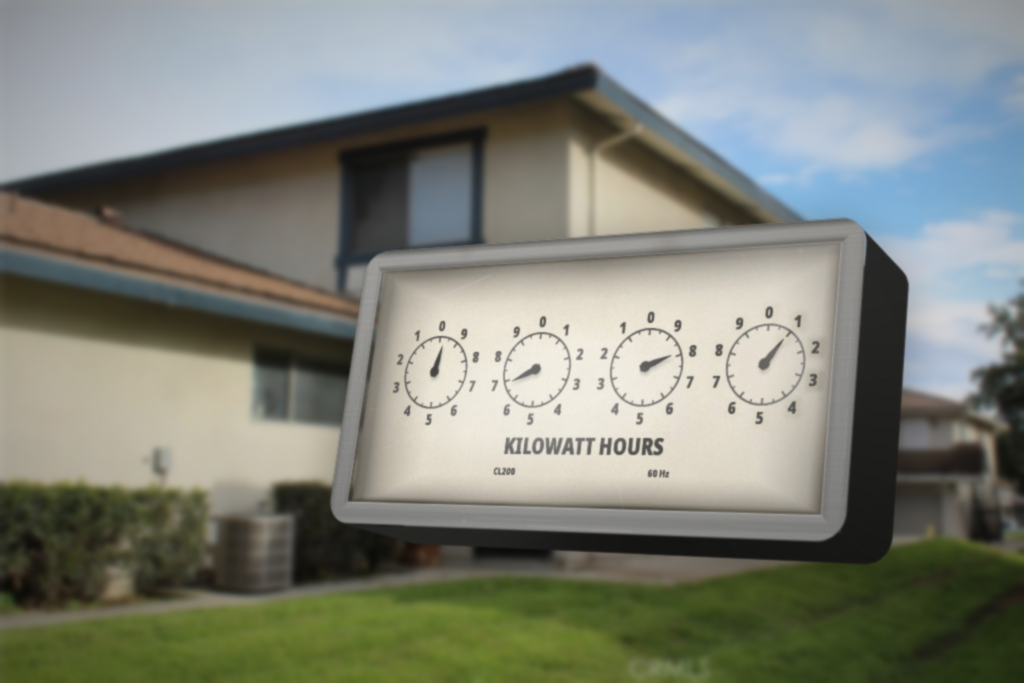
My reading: 9681 kWh
